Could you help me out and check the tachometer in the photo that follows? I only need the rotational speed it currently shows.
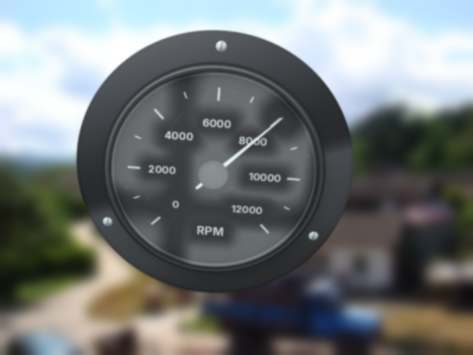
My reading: 8000 rpm
